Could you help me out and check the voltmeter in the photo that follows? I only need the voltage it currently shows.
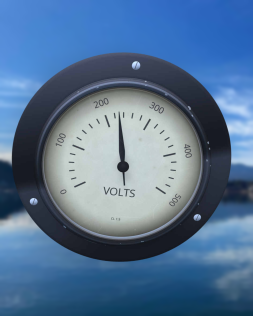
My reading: 230 V
